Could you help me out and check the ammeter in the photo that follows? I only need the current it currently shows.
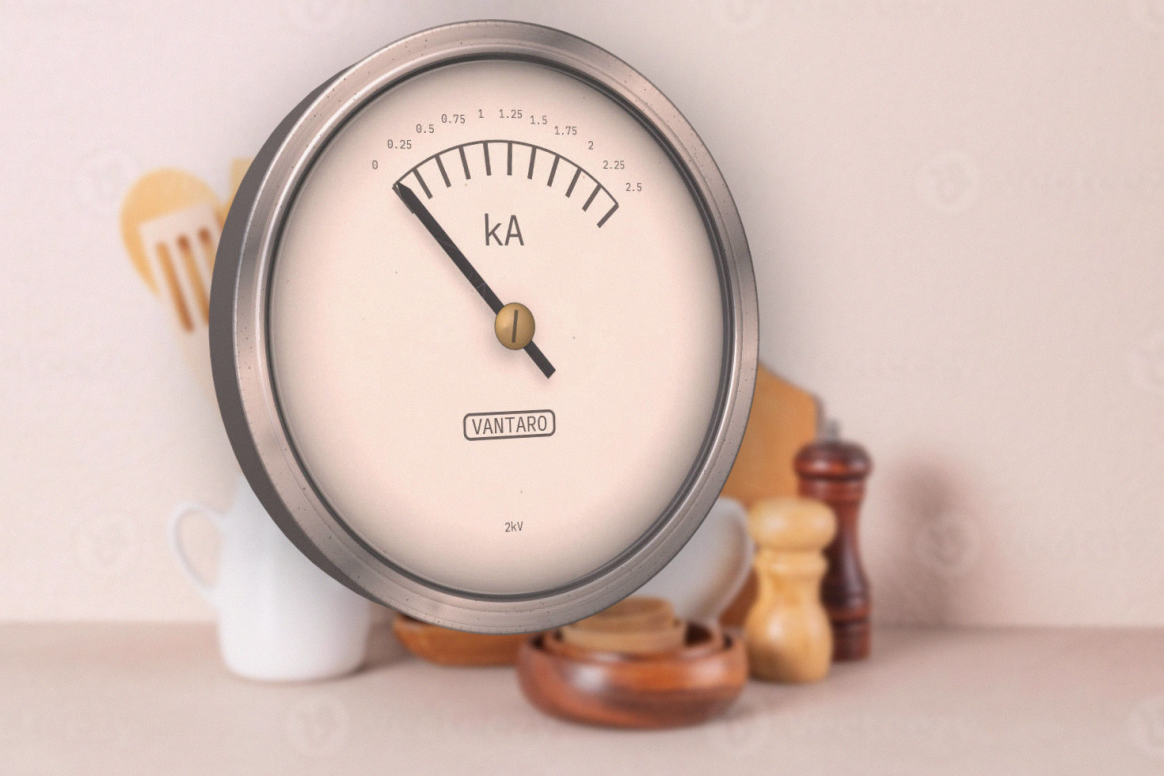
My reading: 0 kA
